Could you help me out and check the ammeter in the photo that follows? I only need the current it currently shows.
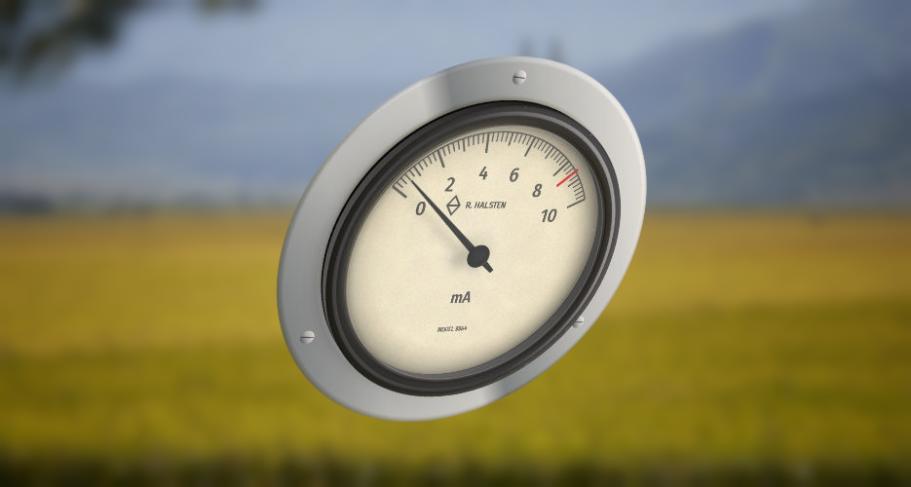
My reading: 0.6 mA
